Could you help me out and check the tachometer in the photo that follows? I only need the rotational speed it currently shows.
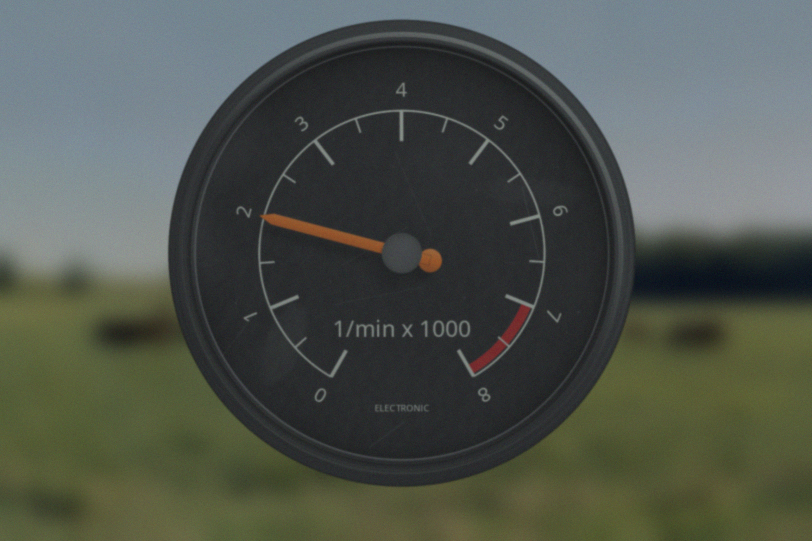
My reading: 2000 rpm
